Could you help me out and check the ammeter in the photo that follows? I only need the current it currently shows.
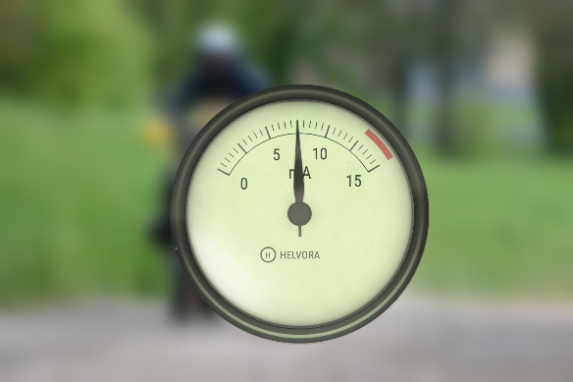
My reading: 7.5 mA
